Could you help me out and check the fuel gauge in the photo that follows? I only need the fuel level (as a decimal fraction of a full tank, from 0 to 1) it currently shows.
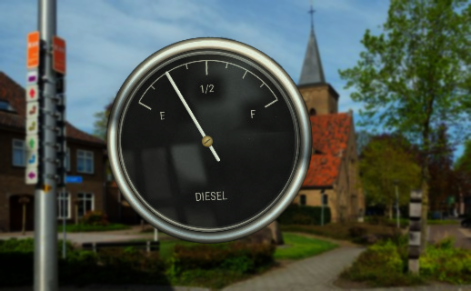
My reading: 0.25
